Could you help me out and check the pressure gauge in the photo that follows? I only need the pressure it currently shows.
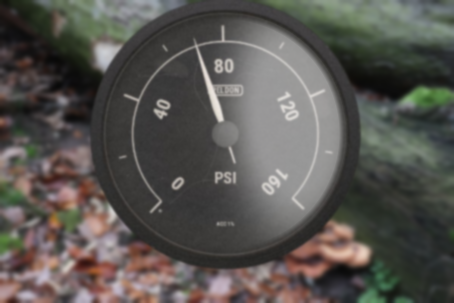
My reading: 70 psi
